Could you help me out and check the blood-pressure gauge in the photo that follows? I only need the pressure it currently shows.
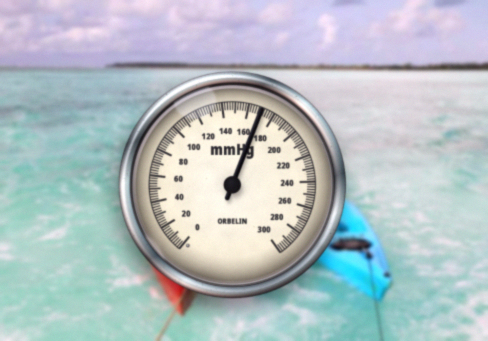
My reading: 170 mmHg
